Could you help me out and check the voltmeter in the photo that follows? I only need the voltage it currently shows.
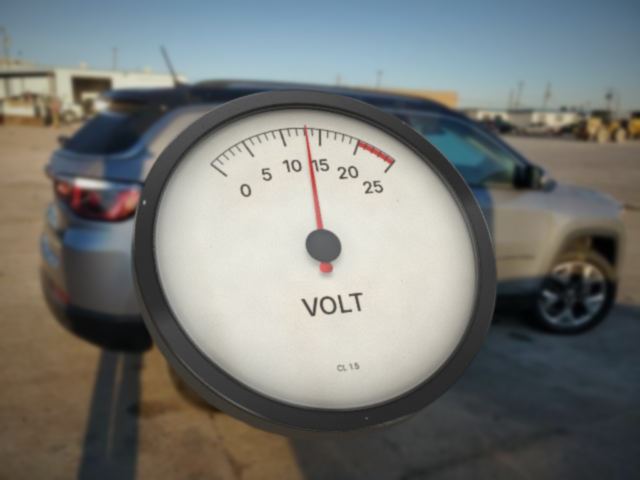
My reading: 13 V
